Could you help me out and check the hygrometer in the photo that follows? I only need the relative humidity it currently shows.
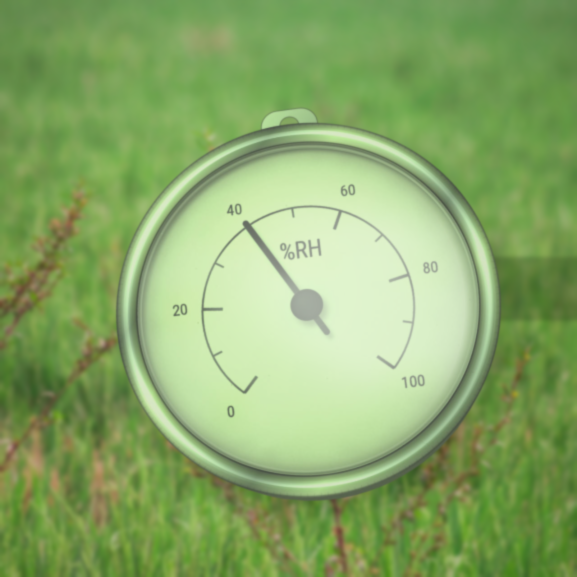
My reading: 40 %
